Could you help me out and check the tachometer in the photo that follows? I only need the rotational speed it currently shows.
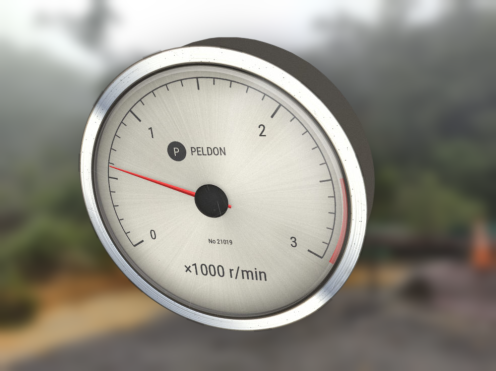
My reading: 600 rpm
